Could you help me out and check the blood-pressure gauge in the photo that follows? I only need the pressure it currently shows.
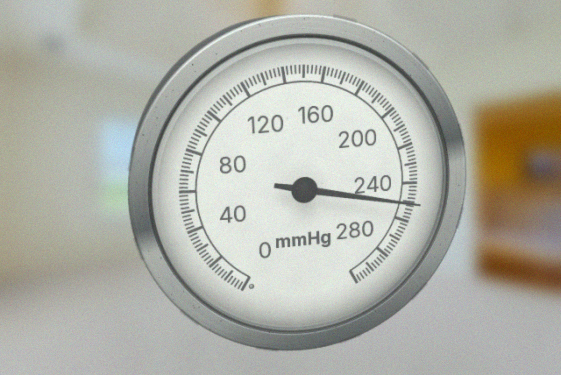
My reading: 250 mmHg
